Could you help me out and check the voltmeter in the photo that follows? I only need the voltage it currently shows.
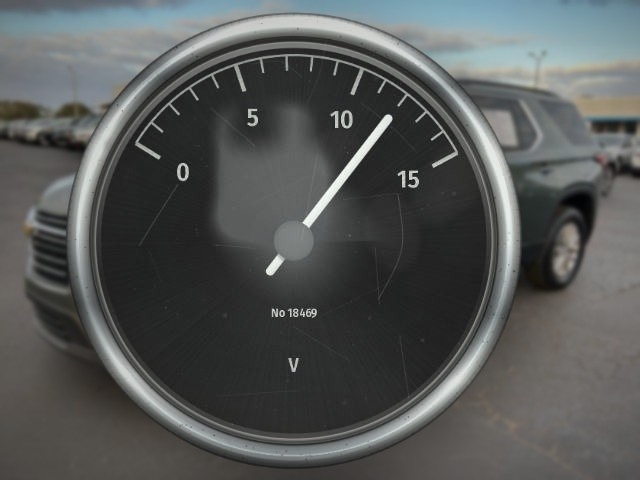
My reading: 12 V
